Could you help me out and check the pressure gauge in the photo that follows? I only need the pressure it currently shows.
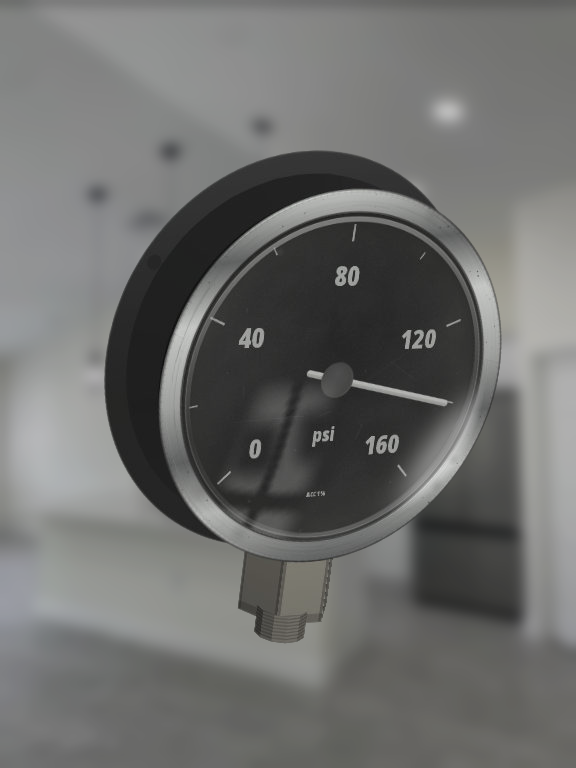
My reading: 140 psi
